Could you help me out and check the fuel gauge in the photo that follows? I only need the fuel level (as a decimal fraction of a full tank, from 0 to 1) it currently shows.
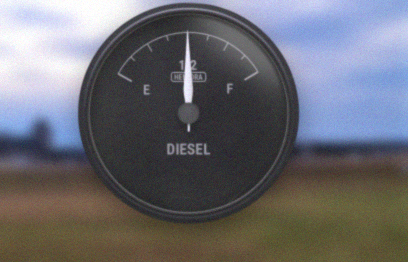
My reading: 0.5
